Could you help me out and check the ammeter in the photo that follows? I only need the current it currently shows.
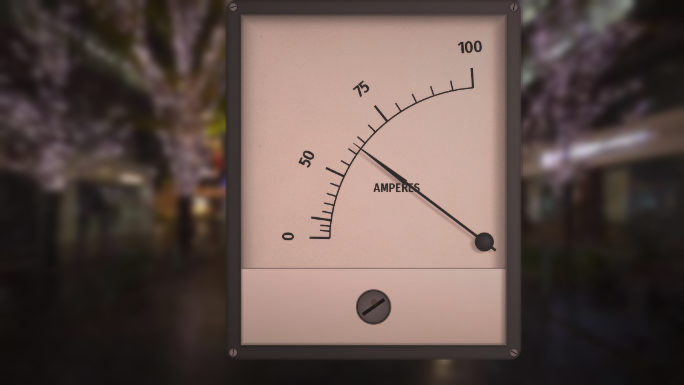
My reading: 62.5 A
